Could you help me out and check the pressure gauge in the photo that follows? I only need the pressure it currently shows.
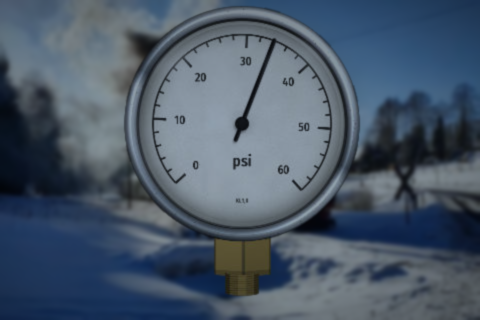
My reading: 34 psi
